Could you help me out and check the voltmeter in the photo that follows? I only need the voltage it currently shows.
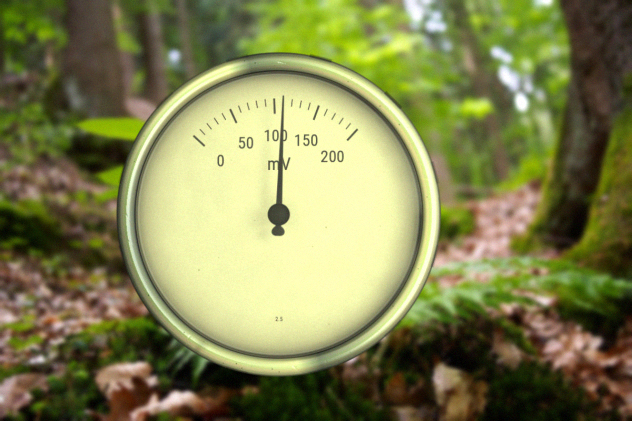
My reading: 110 mV
